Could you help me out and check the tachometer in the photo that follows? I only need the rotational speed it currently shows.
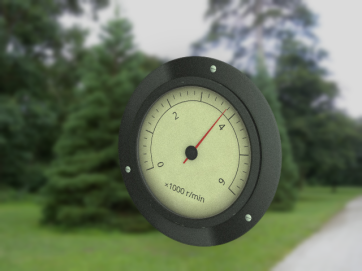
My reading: 3800 rpm
